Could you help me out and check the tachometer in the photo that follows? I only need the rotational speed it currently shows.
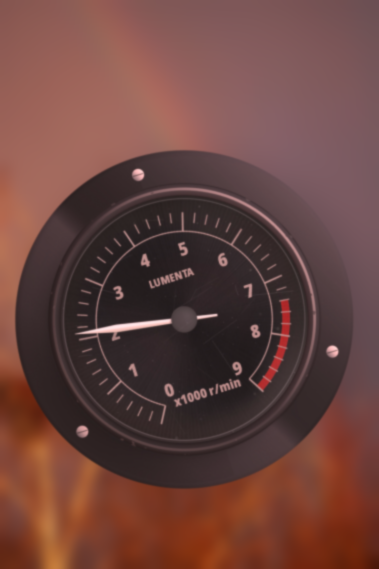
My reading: 2100 rpm
